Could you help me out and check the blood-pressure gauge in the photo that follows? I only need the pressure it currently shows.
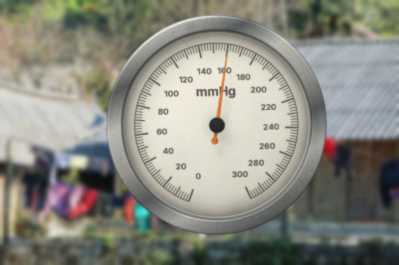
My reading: 160 mmHg
